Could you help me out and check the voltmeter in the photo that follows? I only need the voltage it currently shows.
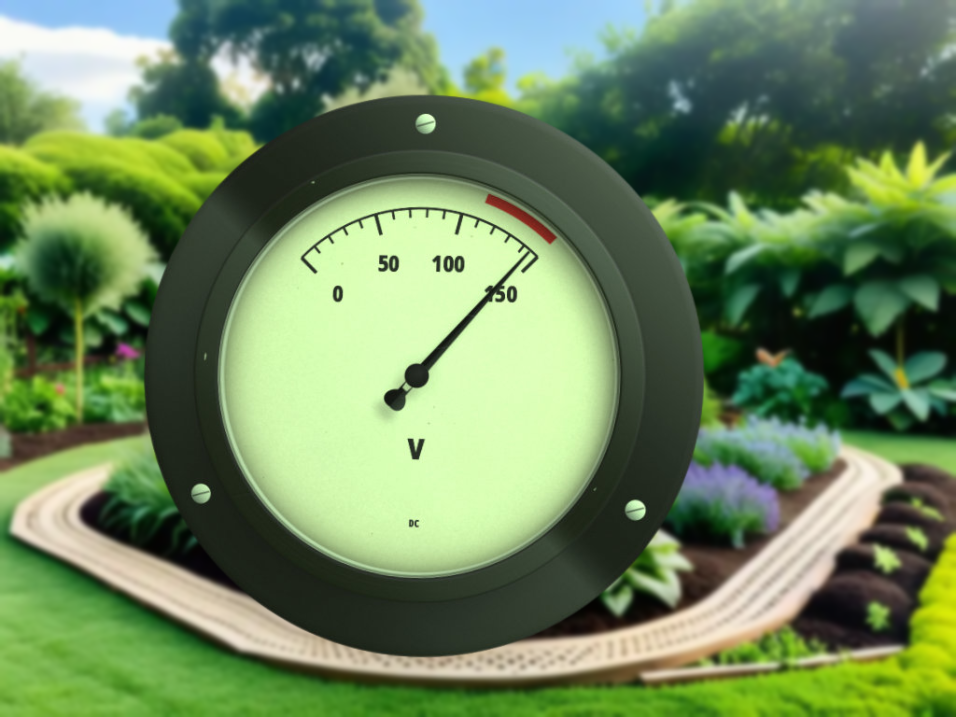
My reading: 145 V
